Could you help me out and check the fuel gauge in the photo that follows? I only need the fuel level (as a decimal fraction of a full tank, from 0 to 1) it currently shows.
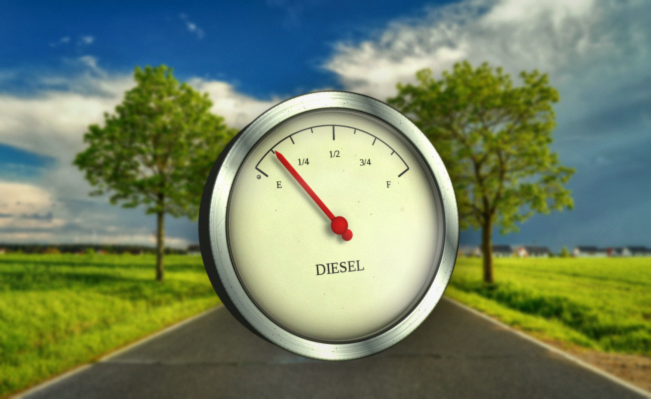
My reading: 0.125
